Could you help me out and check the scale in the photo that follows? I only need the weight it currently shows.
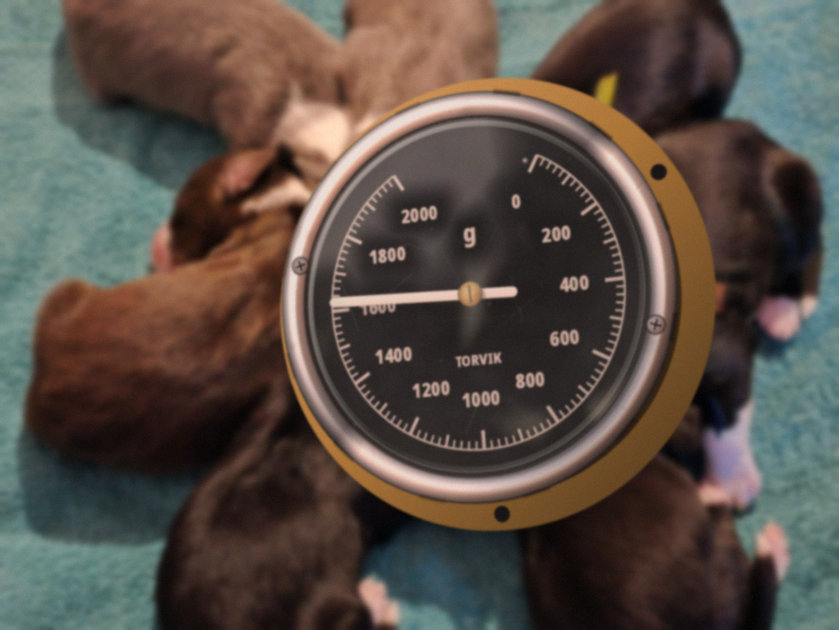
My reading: 1620 g
